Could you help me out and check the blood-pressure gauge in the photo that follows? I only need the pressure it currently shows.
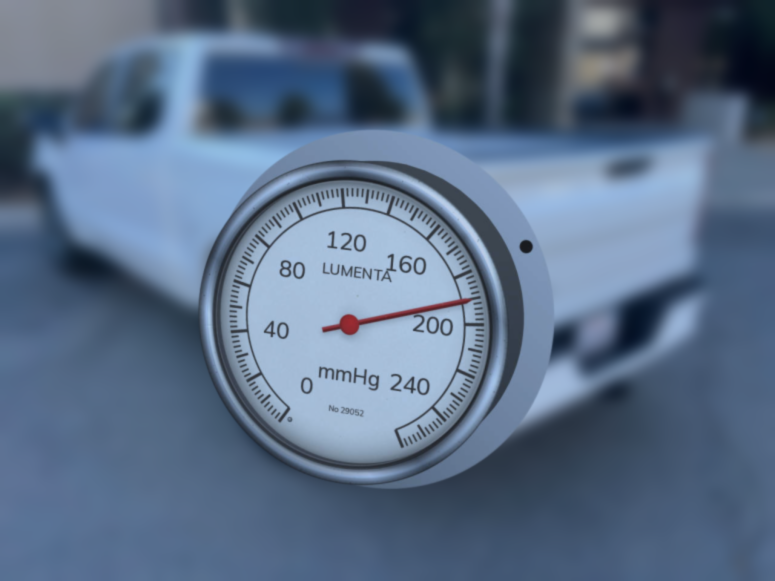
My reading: 190 mmHg
